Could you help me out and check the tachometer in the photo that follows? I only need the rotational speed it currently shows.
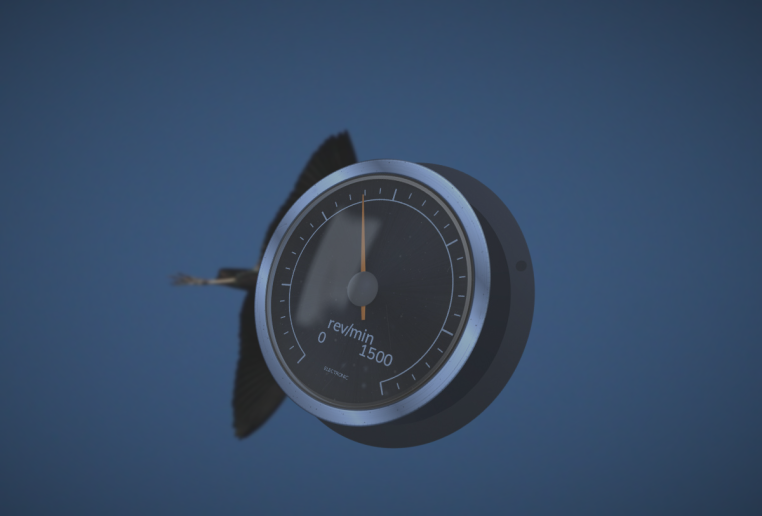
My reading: 650 rpm
